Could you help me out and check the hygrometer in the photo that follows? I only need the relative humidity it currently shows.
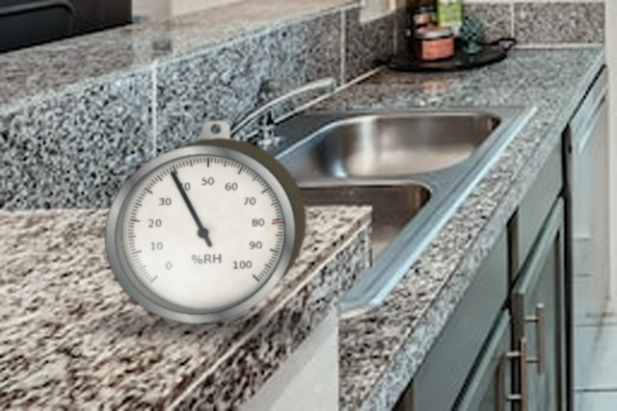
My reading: 40 %
